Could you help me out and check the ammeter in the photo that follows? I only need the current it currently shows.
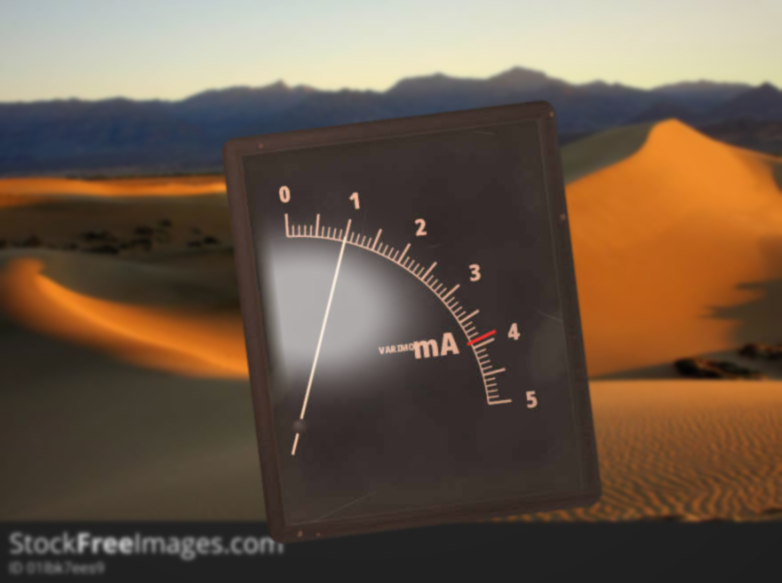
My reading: 1 mA
